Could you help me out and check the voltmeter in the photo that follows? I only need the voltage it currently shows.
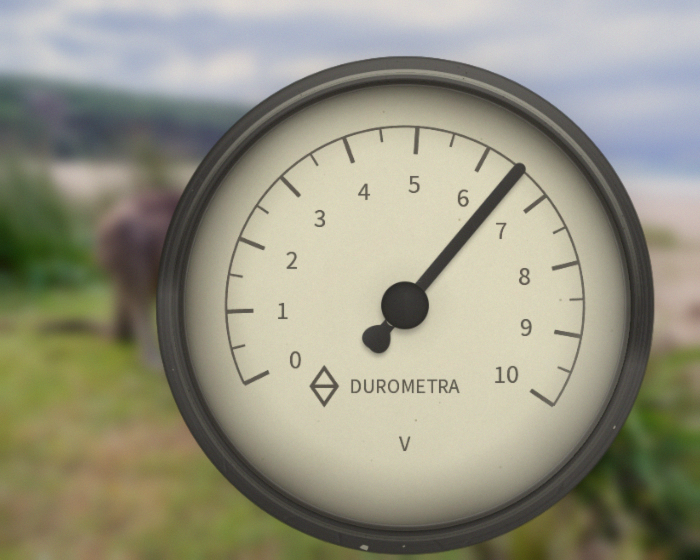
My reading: 6.5 V
